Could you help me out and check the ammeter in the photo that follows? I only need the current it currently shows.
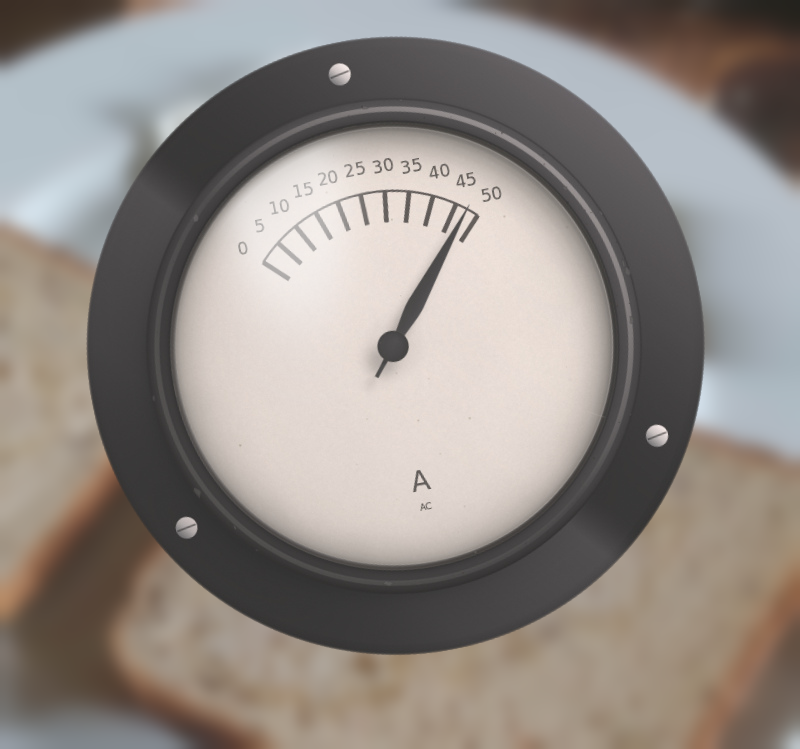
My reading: 47.5 A
